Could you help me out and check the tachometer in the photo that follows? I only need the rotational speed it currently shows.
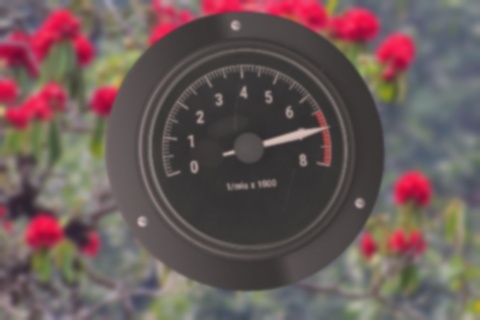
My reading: 7000 rpm
